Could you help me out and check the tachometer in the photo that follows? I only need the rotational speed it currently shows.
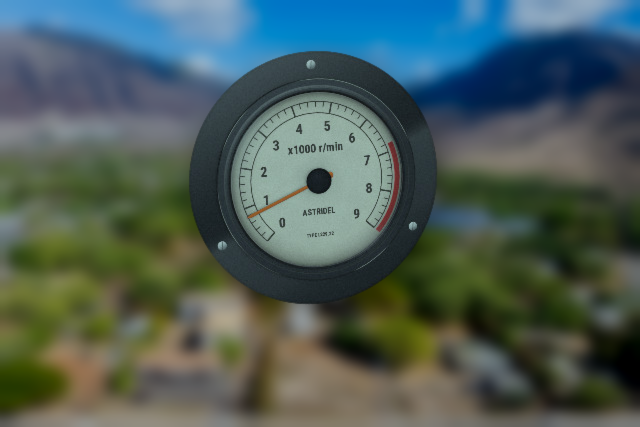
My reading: 800 rpm
